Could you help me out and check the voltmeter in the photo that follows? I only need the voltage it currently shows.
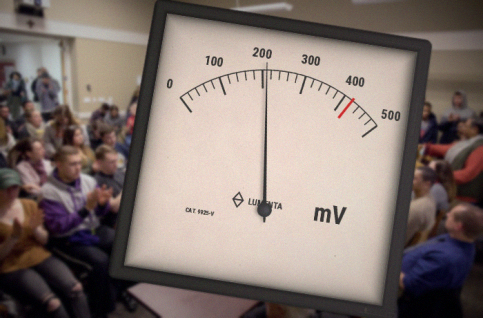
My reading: 210 mV
